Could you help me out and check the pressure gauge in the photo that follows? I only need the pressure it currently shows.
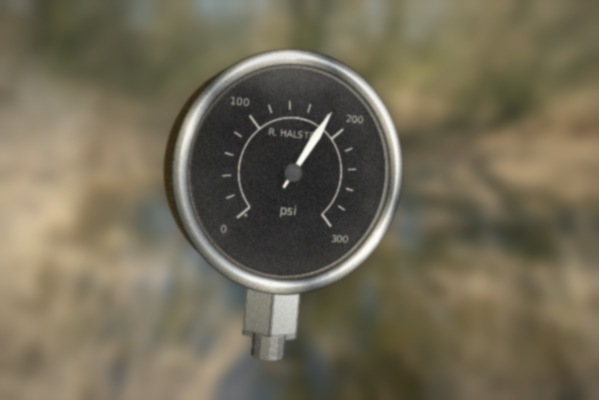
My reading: 180 psi
